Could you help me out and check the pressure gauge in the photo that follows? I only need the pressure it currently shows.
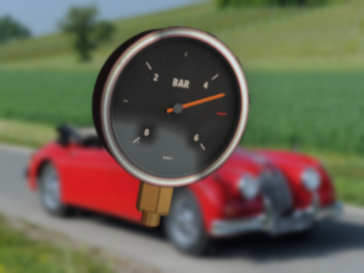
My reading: 4.5 bar
